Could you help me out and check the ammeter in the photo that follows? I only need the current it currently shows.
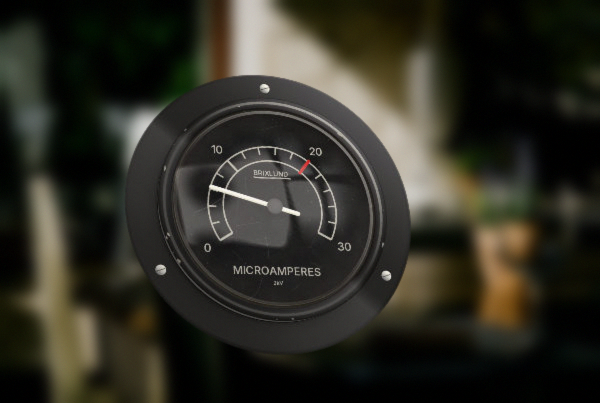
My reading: 6 µA
